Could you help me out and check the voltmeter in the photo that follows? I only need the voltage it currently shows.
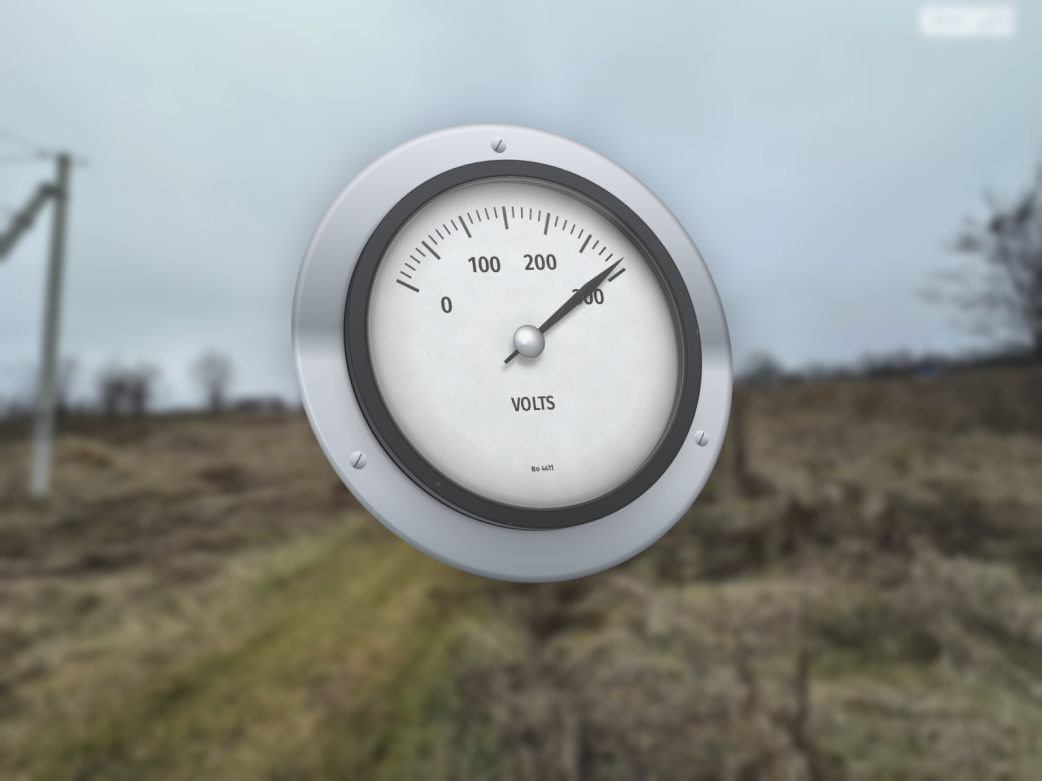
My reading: 290 V
